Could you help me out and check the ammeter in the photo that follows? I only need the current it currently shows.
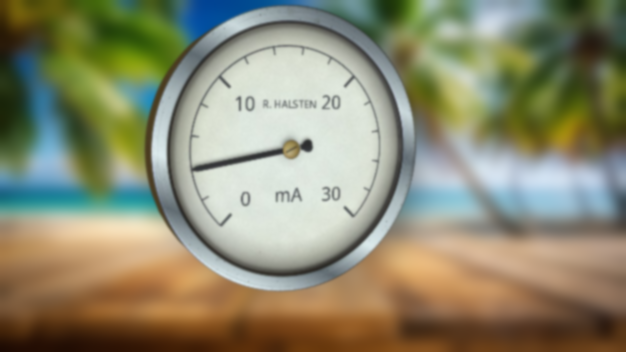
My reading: 4 mA
